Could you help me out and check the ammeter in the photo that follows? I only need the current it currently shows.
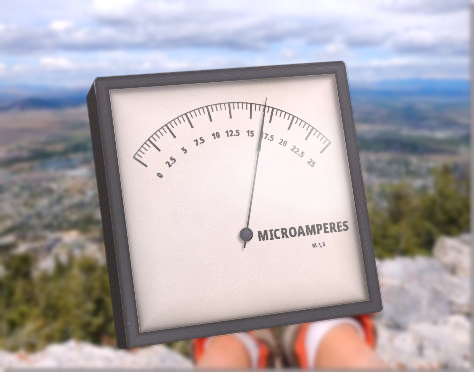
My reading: 16.5 µA
